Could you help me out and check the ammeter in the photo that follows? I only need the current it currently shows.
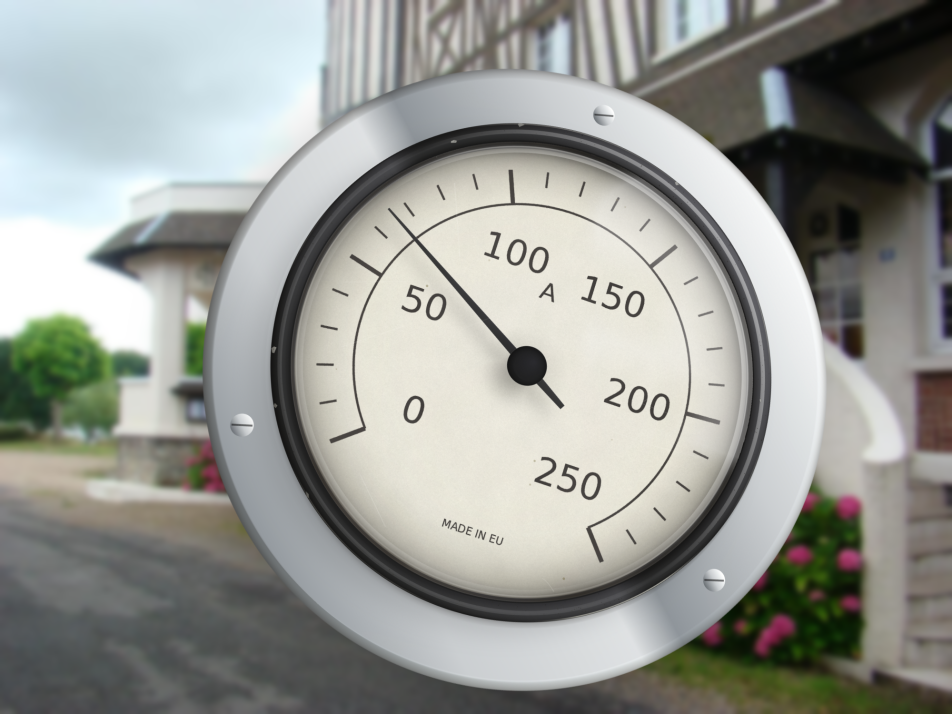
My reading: 65 A
